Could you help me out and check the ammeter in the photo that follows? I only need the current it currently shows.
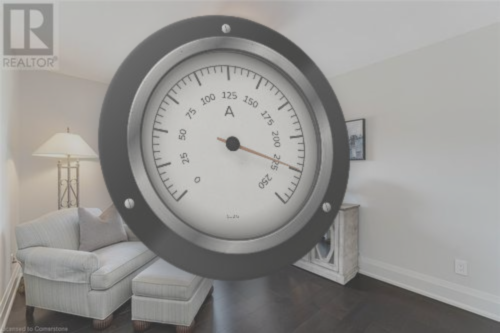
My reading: 225 A
